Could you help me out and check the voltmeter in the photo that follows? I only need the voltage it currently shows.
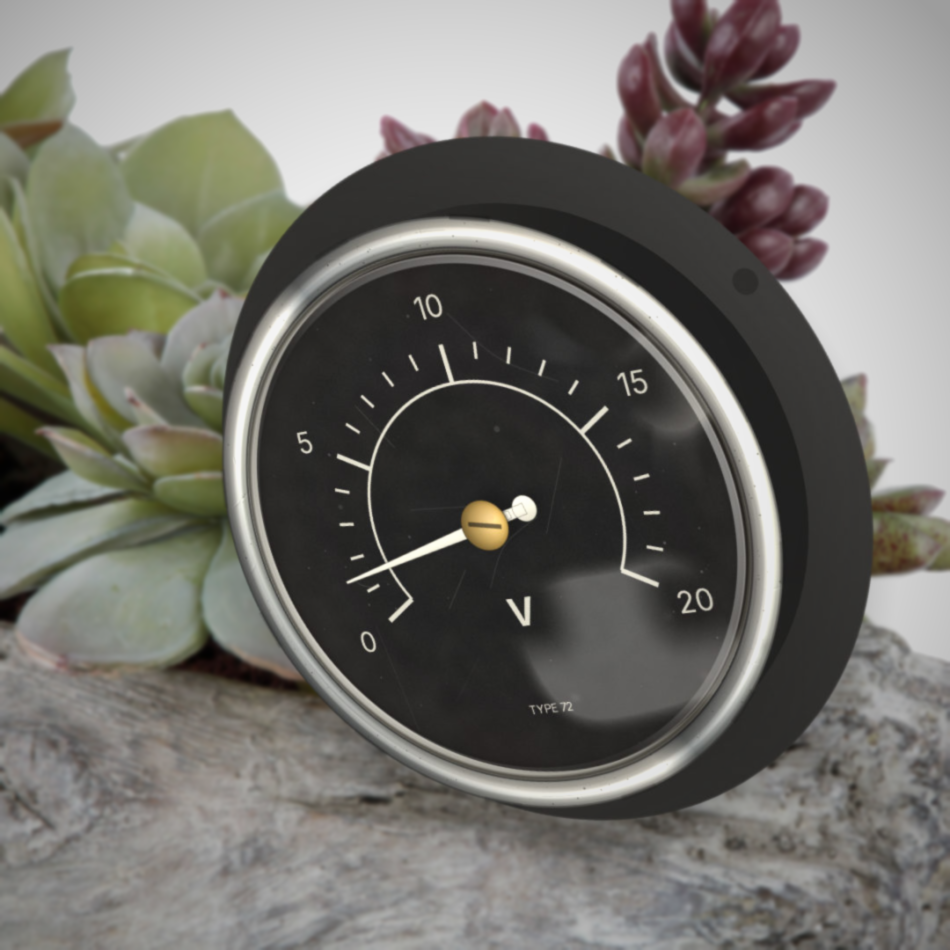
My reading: 1.5 V
